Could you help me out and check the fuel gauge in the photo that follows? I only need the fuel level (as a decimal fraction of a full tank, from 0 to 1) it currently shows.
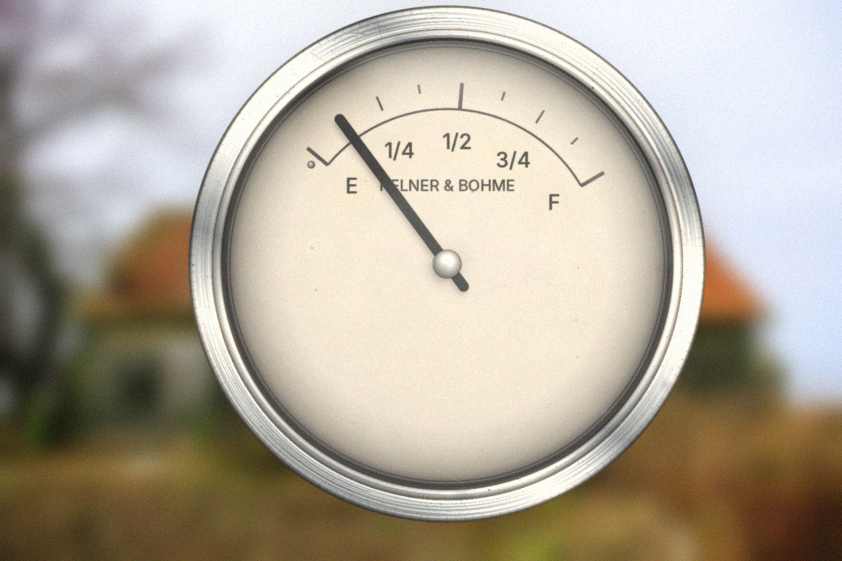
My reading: 0.125
